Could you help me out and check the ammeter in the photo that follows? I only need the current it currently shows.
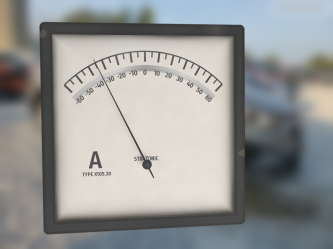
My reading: -35 A
